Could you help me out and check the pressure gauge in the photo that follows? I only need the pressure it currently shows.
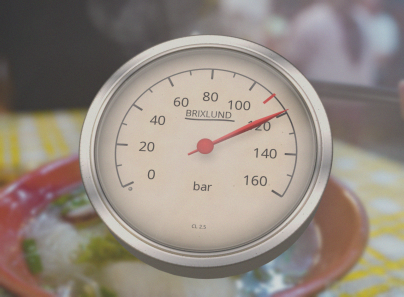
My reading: 120 bar
